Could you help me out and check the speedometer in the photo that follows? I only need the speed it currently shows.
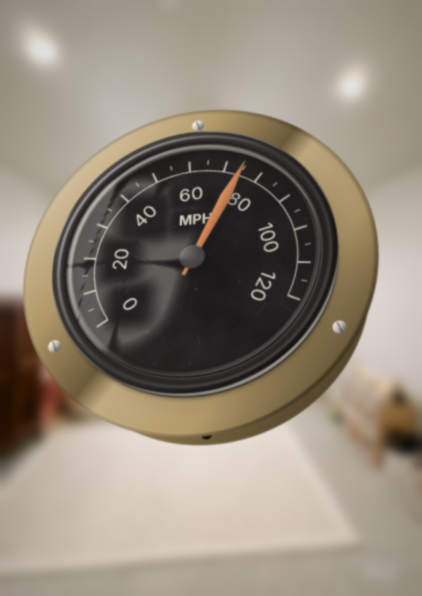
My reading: 75 mph
